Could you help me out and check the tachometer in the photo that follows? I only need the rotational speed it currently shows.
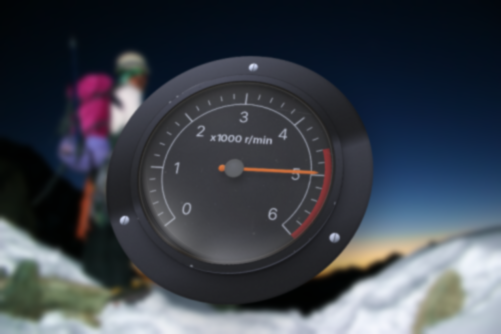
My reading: 5000 rpm
